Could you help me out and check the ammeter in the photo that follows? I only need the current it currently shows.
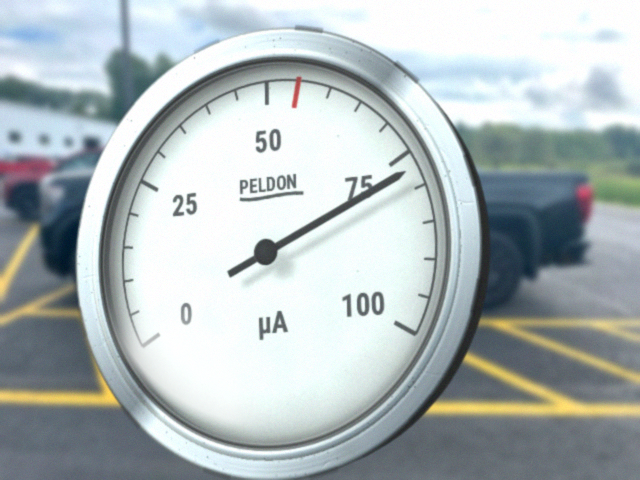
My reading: 77.5 µA
